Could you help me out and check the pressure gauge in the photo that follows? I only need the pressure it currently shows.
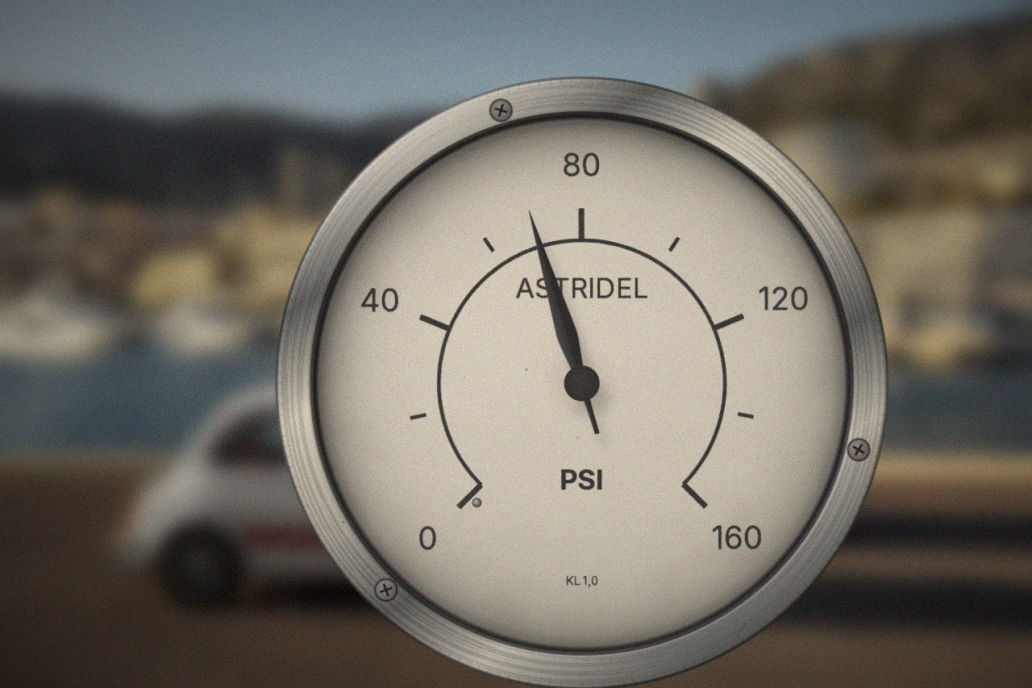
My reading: 70 psi
